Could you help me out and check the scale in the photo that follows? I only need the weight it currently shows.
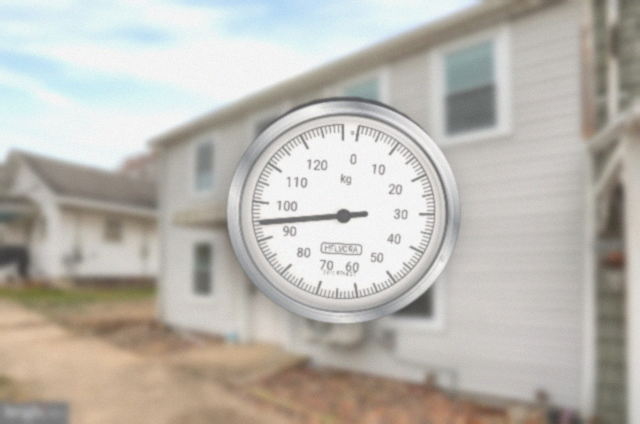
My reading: 95 kg
